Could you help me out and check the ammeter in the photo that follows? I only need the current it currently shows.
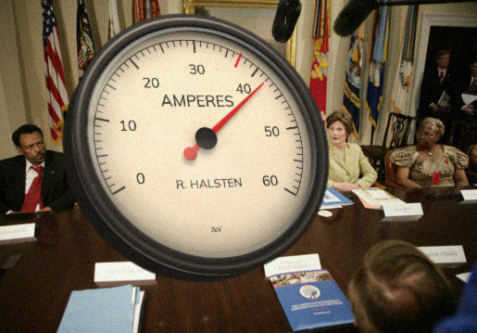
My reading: 42 A
